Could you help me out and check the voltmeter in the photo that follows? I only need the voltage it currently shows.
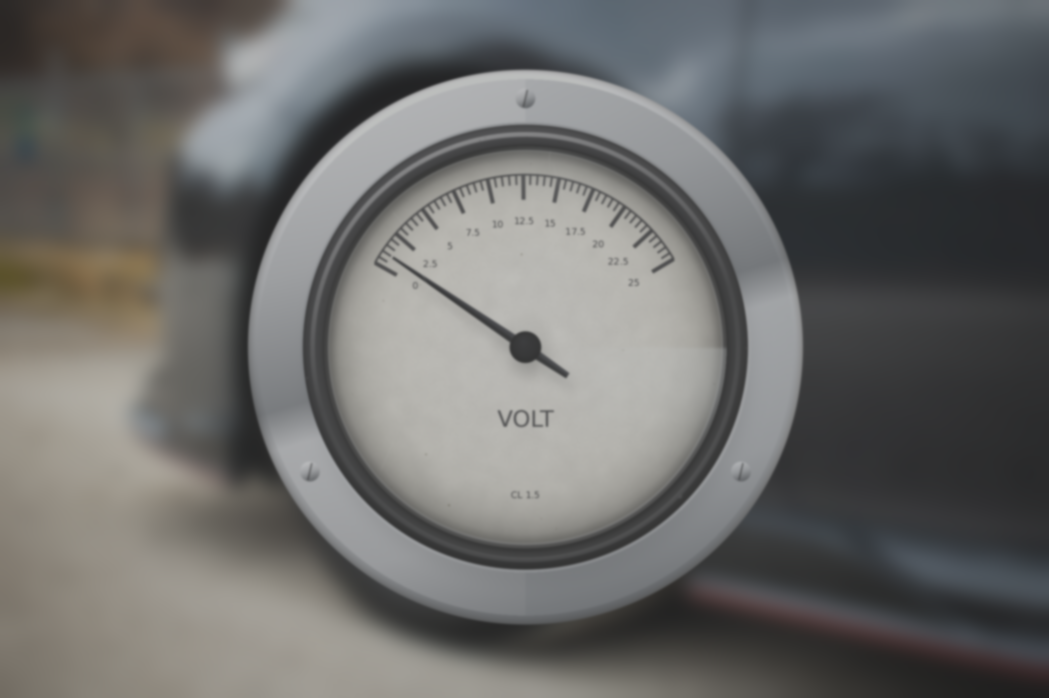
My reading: 1 V
